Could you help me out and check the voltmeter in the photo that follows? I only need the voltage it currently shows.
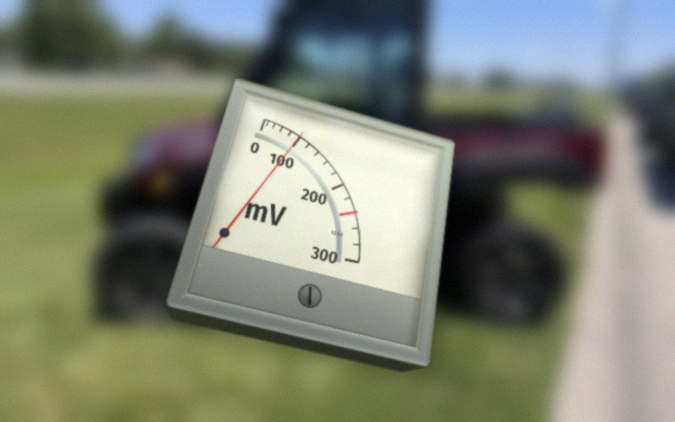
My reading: 100 mV
